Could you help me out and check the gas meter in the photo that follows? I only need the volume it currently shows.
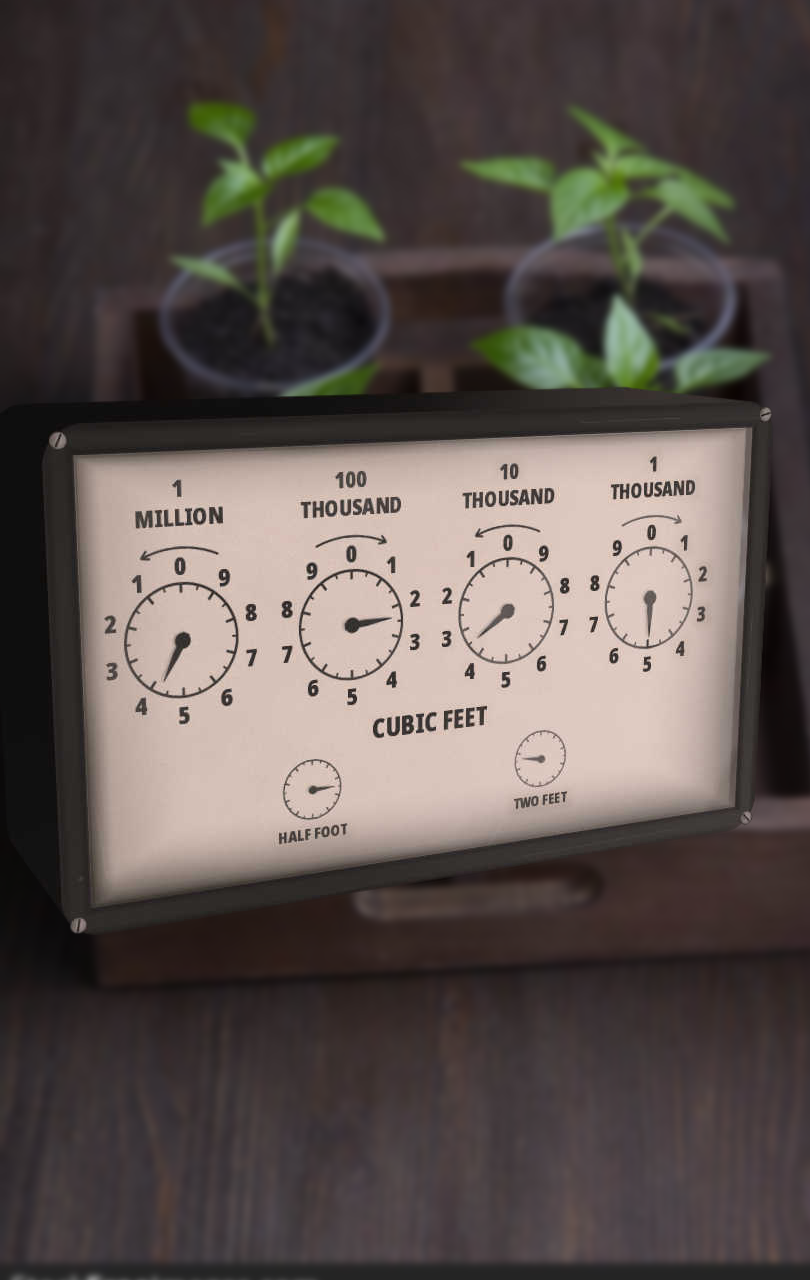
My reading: 423500 ft³
